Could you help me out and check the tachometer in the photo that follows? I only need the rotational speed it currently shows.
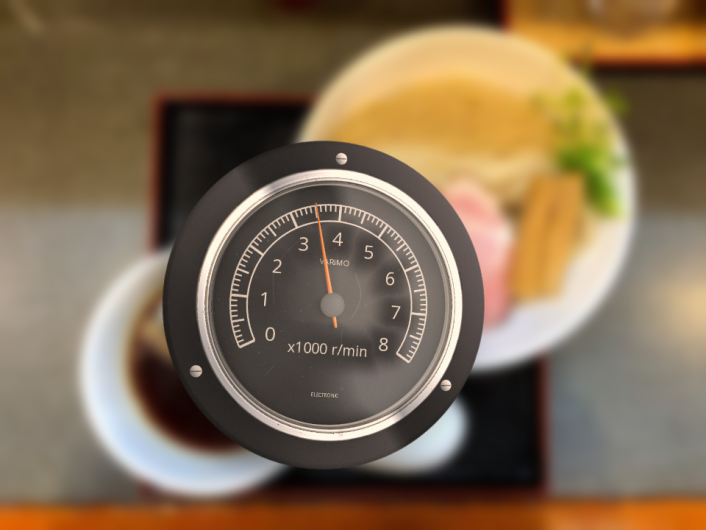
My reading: 3500 rpm
